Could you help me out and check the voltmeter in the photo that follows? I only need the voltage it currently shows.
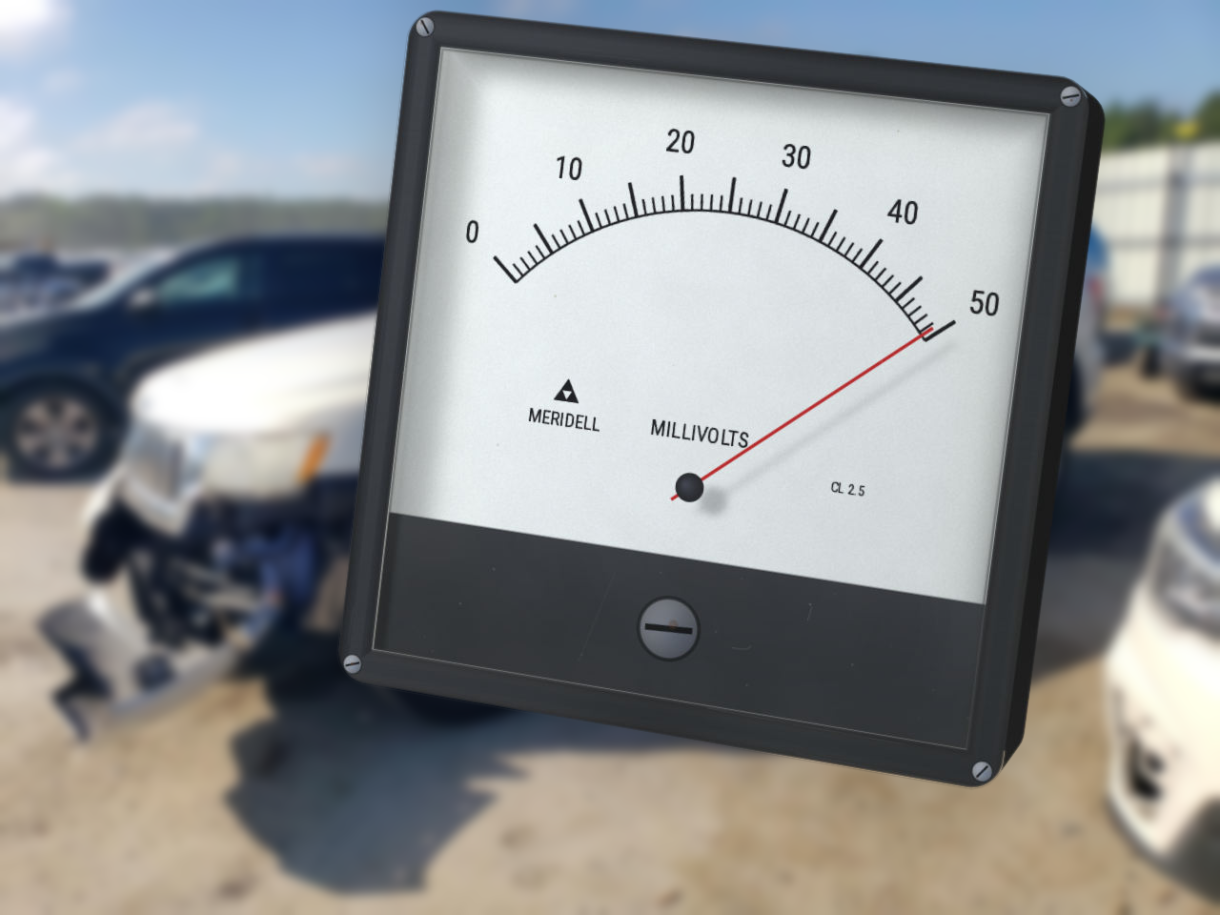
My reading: 49.5 mV
